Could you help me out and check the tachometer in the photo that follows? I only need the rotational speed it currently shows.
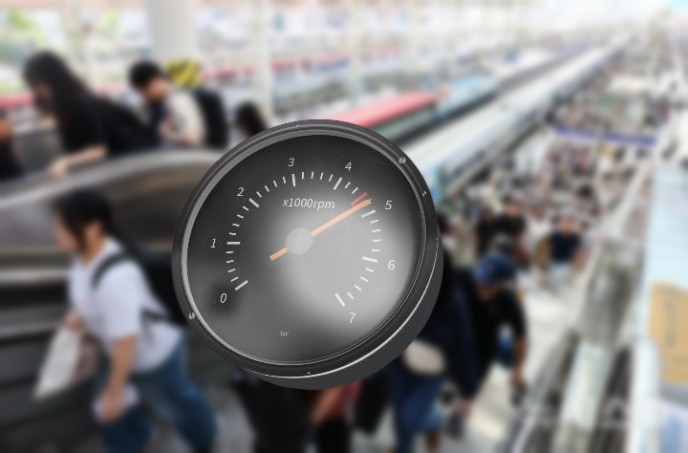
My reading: 4800 rpm
